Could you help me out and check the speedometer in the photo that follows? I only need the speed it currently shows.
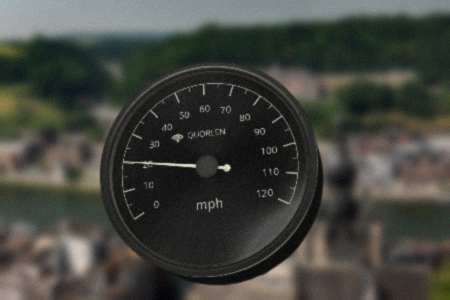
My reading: 20 mph
